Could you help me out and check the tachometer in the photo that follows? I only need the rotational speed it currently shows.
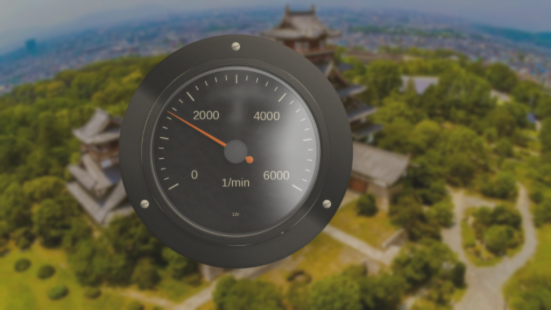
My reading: 1500 rpm
